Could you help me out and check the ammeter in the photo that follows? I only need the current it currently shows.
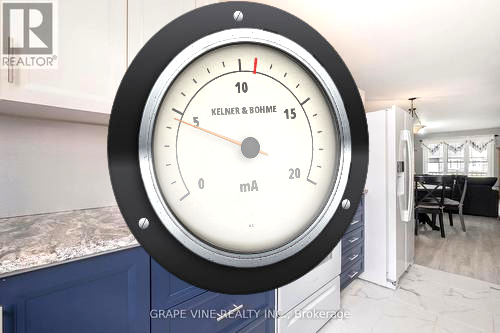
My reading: 4.5 mA
